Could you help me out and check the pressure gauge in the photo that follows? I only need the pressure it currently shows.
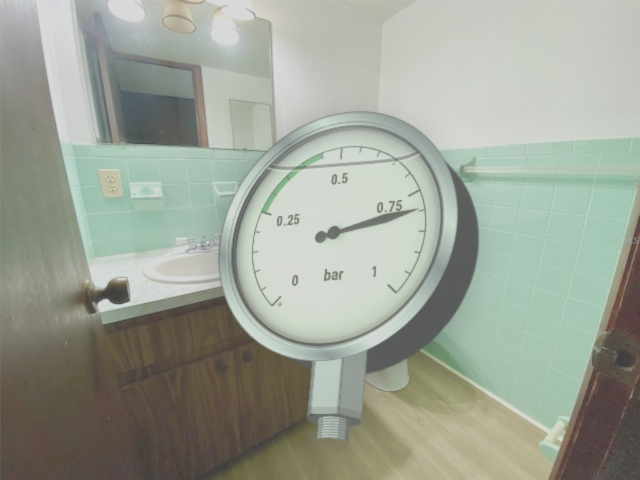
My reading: 0.8 bar
